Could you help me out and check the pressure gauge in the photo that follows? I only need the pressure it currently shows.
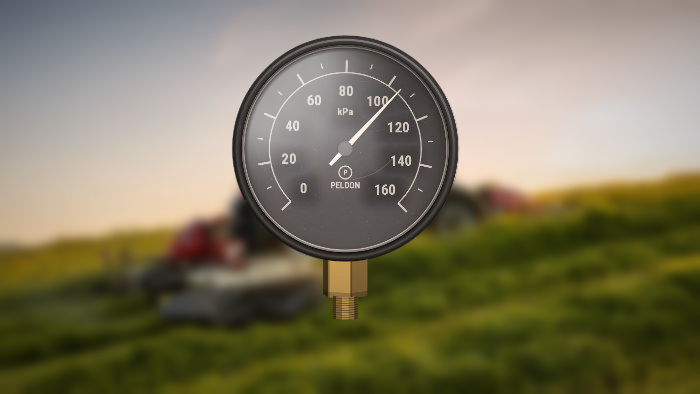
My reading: 105 kPa
